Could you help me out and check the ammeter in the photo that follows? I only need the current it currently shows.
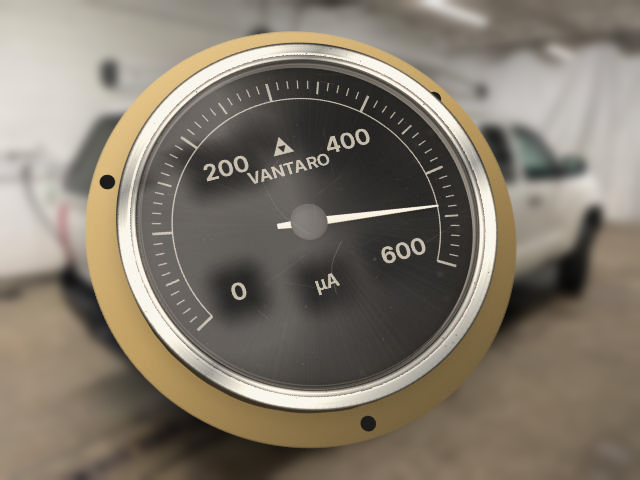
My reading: 540 µA
